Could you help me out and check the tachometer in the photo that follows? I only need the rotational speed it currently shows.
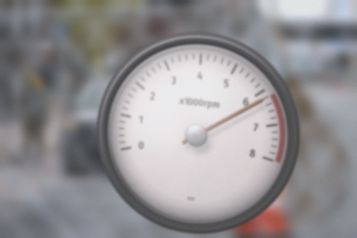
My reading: 6200 rpm
